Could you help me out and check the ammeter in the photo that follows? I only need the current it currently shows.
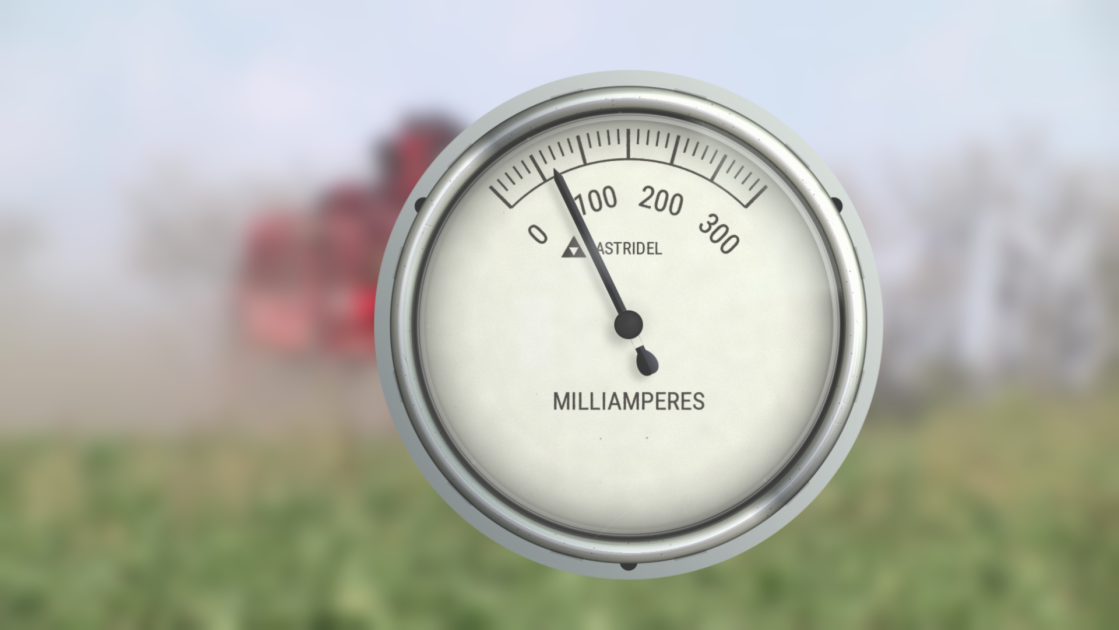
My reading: 65 mA
